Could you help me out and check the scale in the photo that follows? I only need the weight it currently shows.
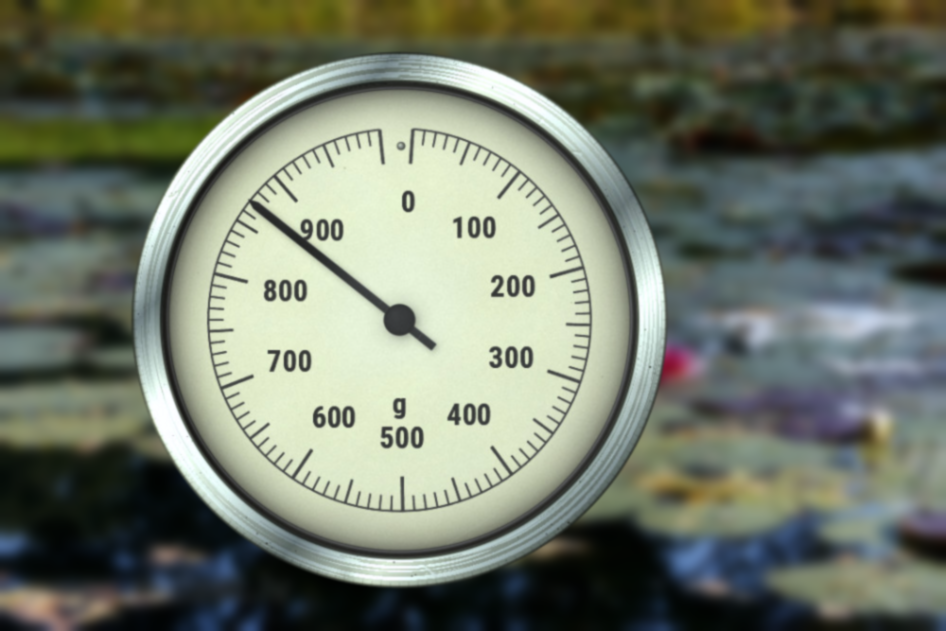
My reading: 870 g
